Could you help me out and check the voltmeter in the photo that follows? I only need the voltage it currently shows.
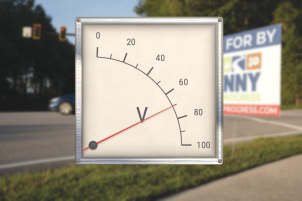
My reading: 70 V
